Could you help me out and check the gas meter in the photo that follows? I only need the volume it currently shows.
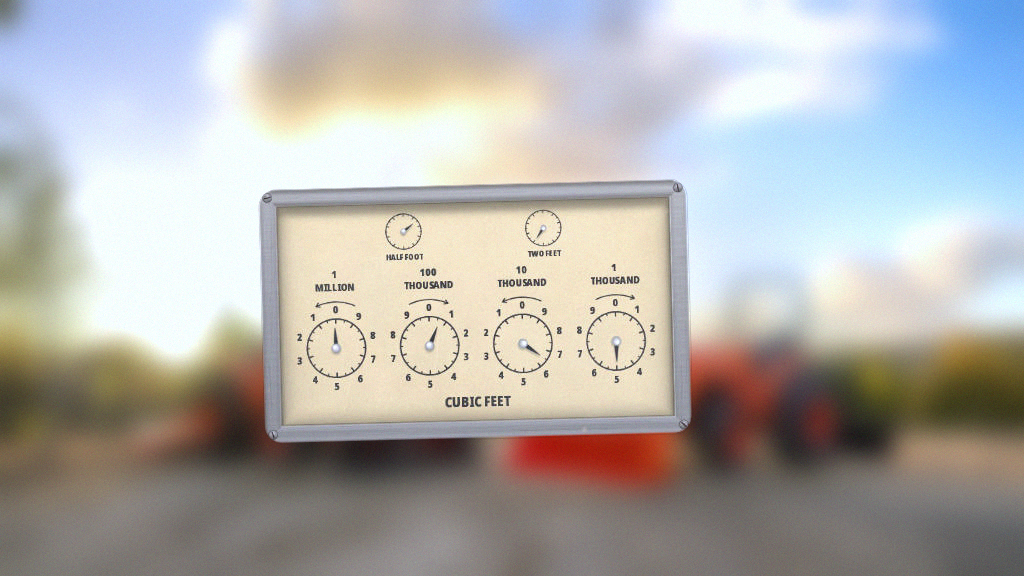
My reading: 6500 ft³
